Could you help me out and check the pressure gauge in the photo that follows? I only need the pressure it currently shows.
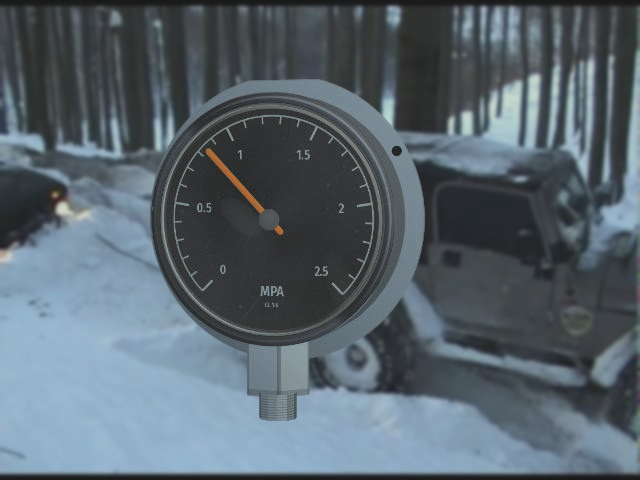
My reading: 0.85 MPa
